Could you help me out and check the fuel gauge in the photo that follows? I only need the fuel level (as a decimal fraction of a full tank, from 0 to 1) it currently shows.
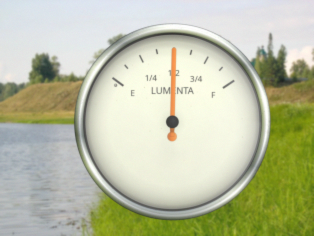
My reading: 0.5
